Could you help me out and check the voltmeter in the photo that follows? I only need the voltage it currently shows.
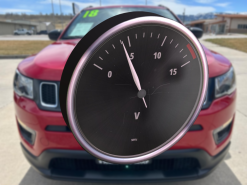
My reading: 4 V
